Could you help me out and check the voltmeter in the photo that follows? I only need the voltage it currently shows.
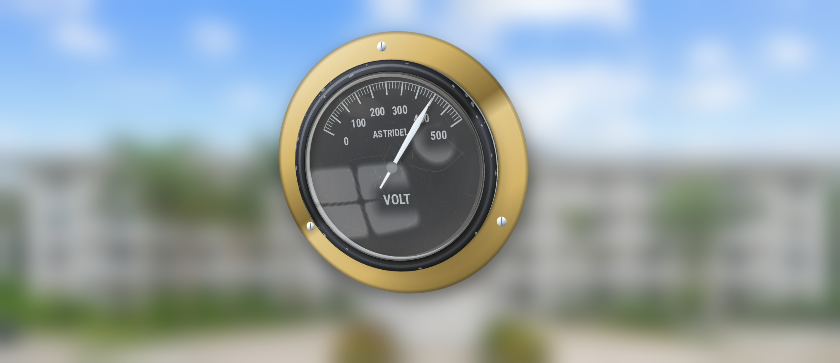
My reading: 400 V
